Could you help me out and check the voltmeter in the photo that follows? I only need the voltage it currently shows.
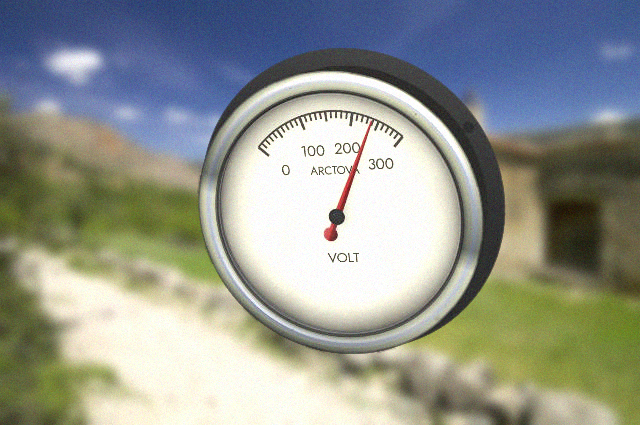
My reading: 240 V
